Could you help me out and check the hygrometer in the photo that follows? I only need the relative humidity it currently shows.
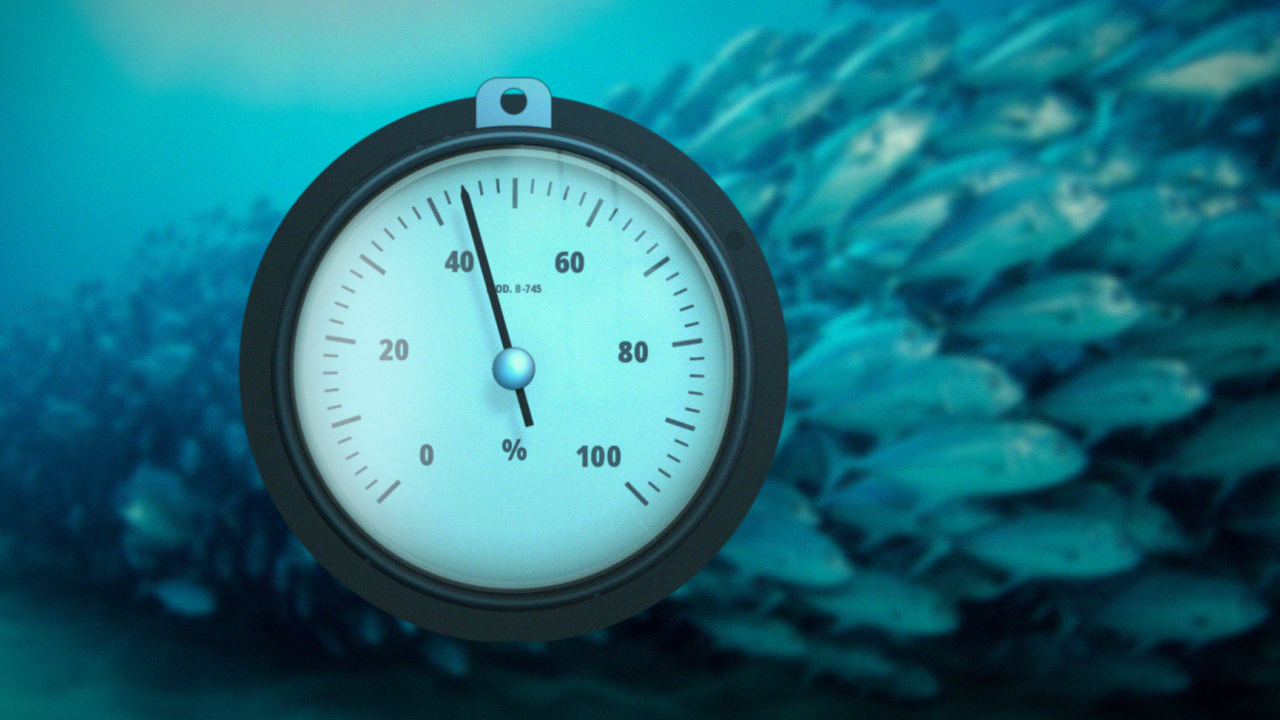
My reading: 44 %
